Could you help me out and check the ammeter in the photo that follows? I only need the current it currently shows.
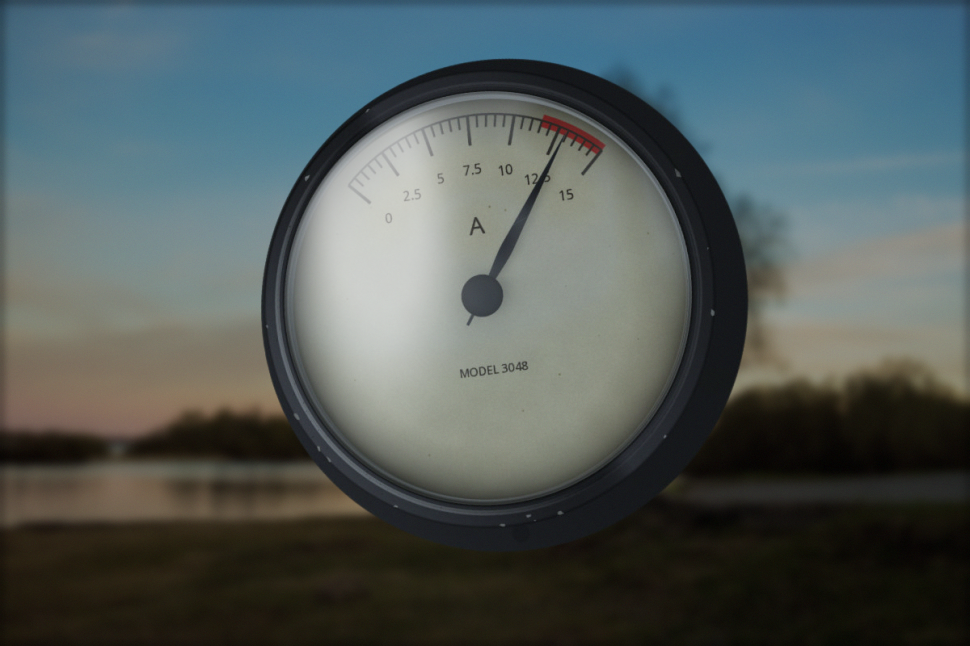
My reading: 13 A
